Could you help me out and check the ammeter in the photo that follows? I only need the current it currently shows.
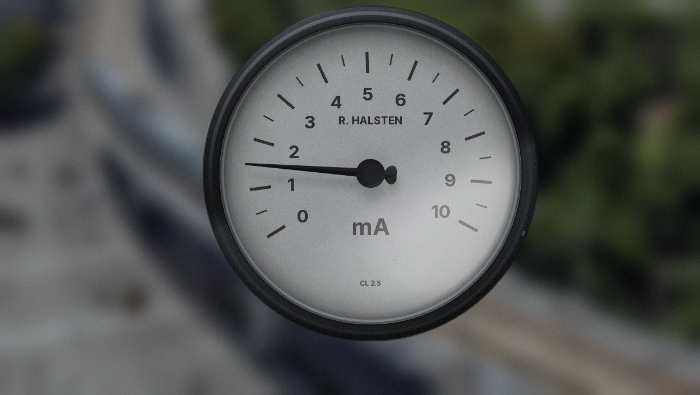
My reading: 1.5 mA
